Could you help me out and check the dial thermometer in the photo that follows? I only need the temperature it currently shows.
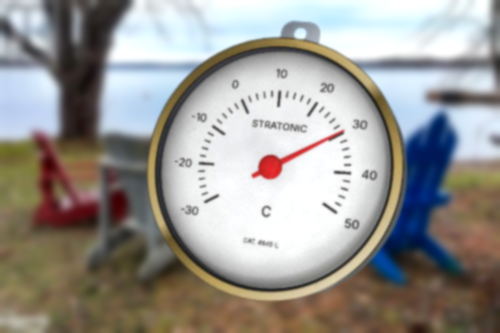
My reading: 30 °C
